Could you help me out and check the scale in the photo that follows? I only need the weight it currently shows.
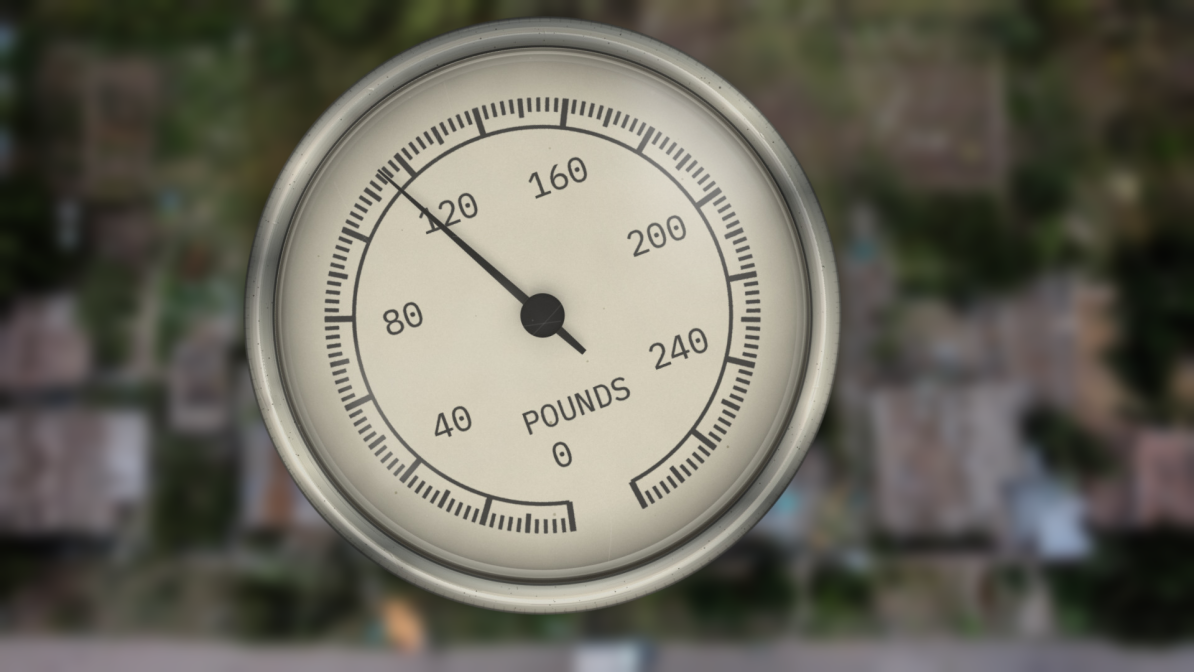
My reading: 115 lb
